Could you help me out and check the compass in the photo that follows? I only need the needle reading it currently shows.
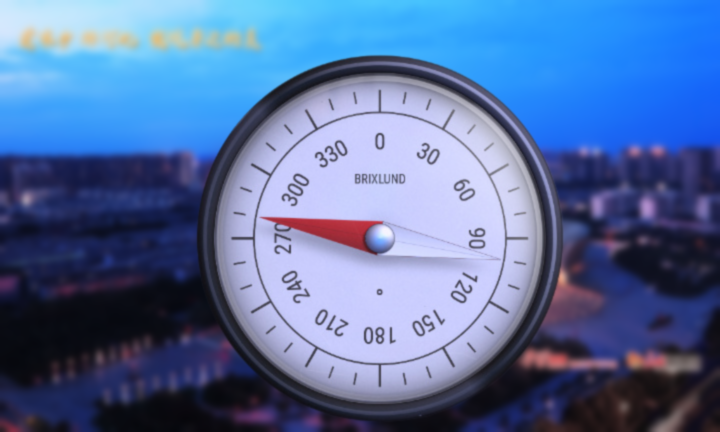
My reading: 280 °
